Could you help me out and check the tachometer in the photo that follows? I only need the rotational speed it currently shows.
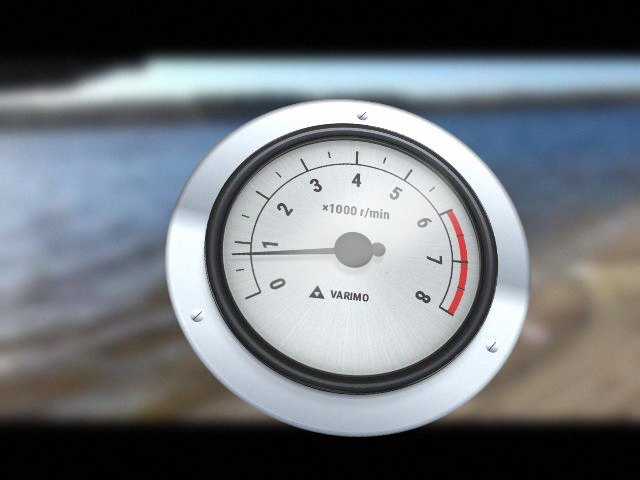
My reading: 750 rpm
